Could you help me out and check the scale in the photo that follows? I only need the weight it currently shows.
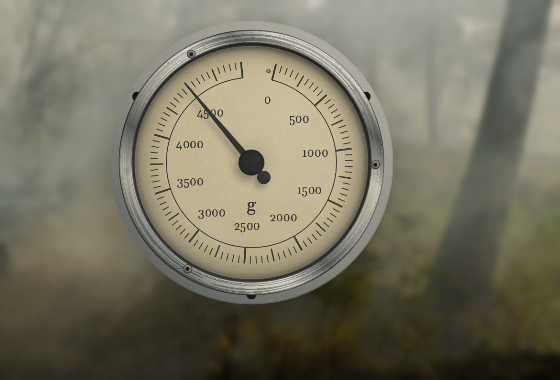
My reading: 4500 g
